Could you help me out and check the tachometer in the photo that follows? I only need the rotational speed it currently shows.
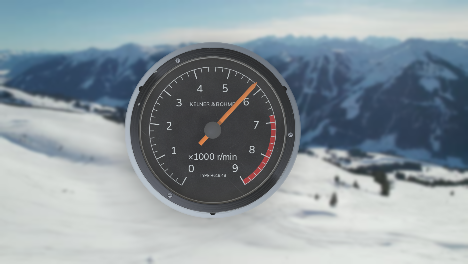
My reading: 5800 rpm
